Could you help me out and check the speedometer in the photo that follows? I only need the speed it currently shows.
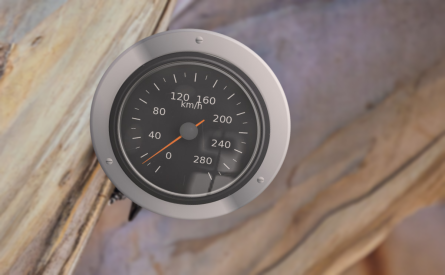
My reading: 15 km/h
